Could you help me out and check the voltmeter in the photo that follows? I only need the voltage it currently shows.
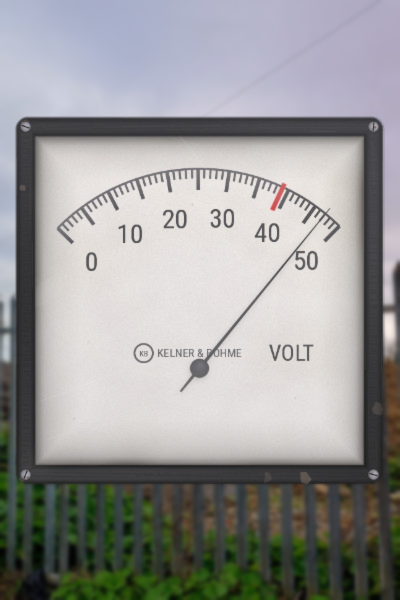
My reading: 47 V
